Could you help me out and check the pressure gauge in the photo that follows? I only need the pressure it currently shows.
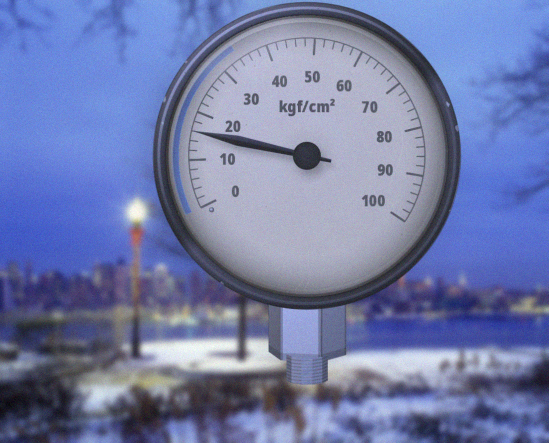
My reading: 16 kg/cm²
